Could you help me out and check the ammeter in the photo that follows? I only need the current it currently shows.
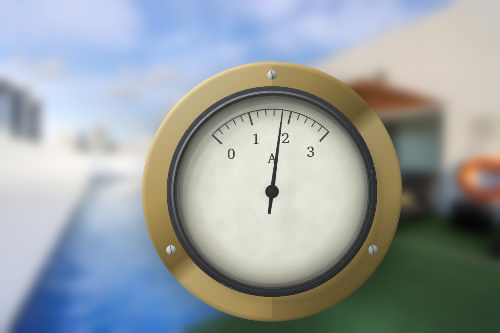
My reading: 1.8 A
